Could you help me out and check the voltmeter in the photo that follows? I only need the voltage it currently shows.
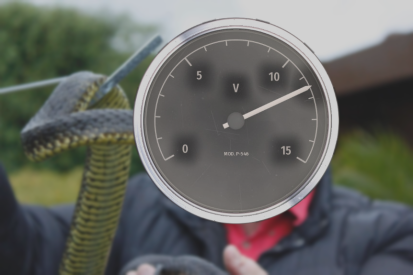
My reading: 11.5 V
